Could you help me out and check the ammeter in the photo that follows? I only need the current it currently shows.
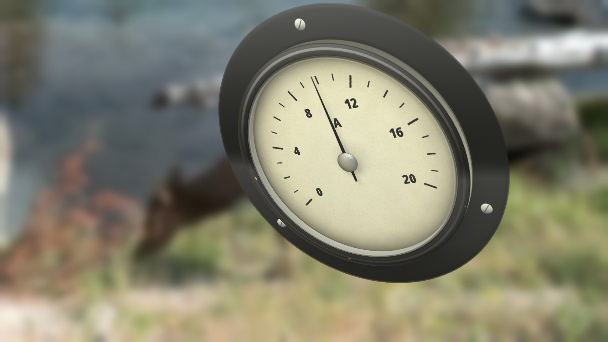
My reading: 10 A
